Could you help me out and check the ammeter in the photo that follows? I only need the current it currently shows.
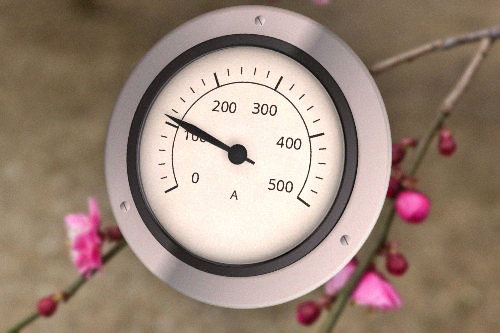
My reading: 110 A
